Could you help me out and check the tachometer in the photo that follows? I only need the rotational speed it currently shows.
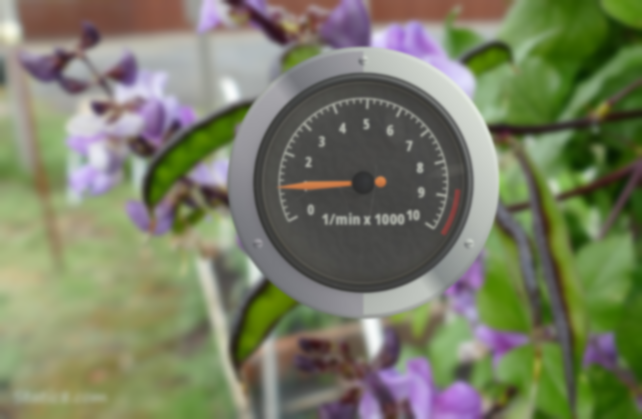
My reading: 1000 rpm
